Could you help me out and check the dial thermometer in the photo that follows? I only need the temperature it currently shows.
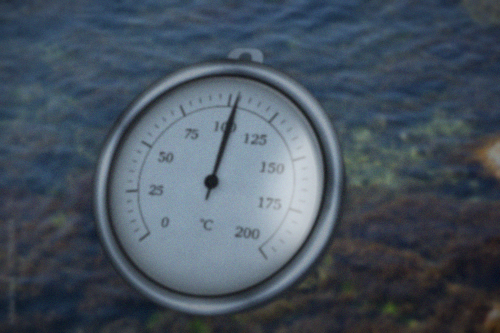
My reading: 105 °C
